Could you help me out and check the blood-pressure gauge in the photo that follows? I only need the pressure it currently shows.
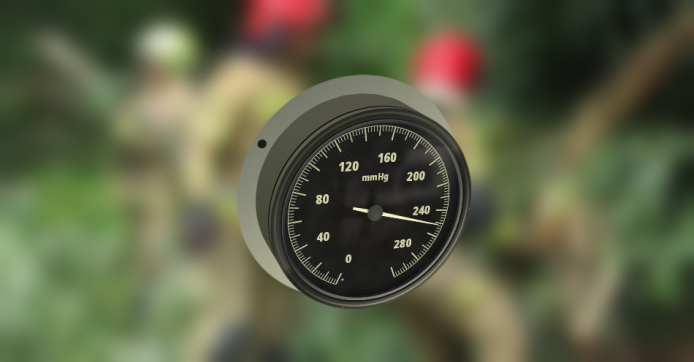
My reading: 250 mmHg
